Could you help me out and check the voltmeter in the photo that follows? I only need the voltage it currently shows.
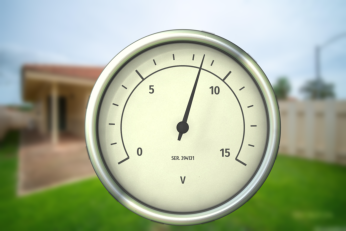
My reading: 8.5 V
